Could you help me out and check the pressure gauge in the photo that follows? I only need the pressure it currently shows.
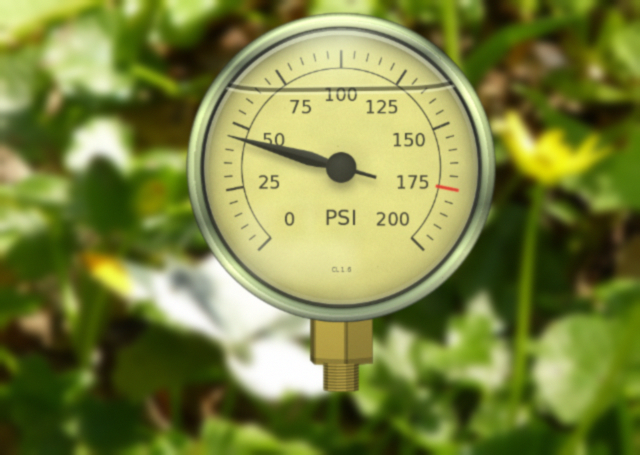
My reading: 45 psi
